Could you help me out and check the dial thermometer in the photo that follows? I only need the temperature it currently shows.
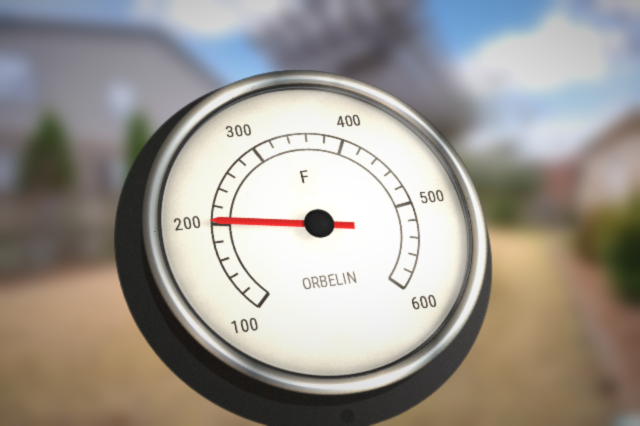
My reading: 200 °F
